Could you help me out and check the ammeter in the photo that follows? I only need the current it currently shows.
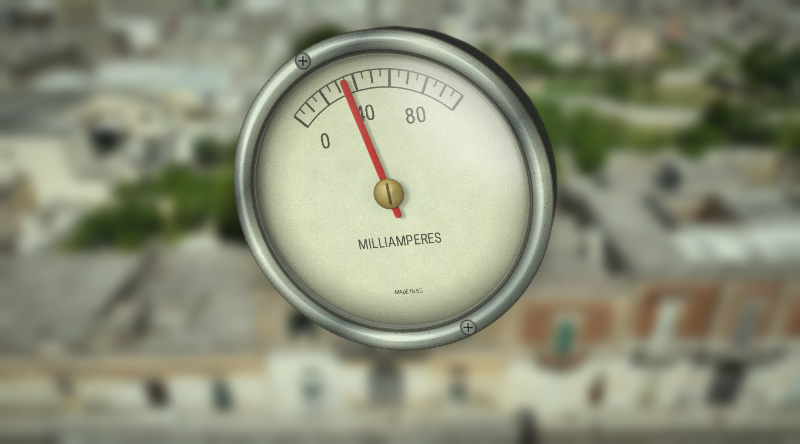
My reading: 35 mA
